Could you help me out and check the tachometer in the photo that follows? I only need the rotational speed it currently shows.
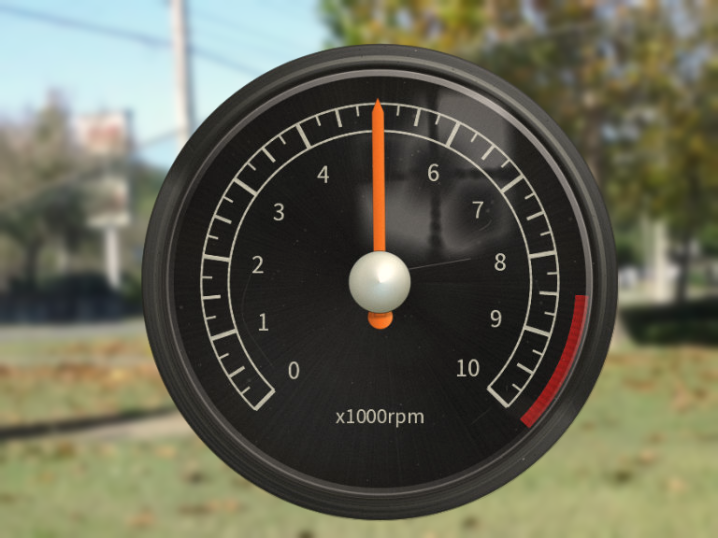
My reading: 5000 rpm
